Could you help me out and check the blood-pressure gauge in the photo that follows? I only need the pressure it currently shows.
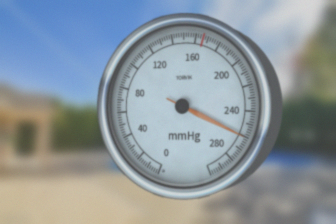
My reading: 260 mmHg
